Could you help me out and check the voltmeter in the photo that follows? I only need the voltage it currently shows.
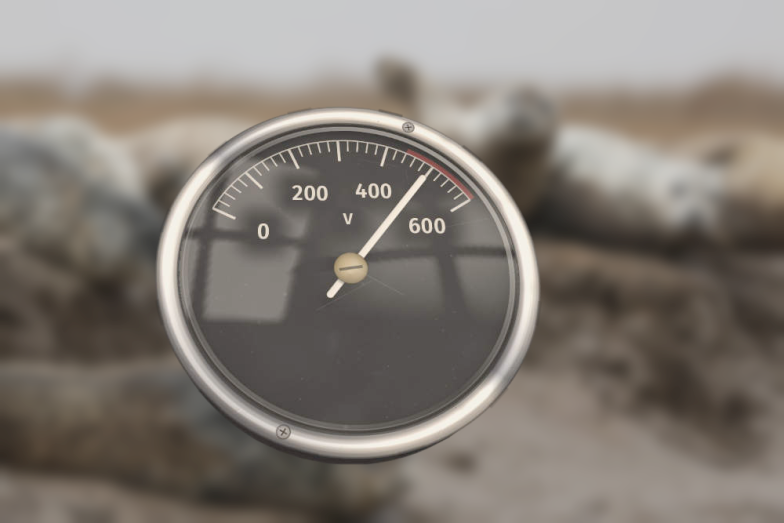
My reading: 500 V
